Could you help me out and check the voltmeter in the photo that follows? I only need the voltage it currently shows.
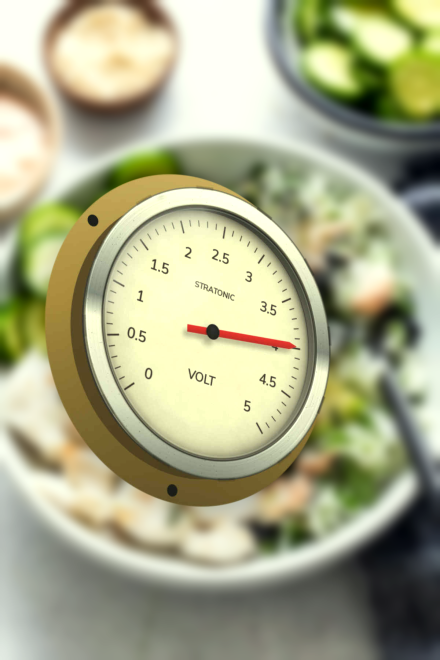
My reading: 4 V
